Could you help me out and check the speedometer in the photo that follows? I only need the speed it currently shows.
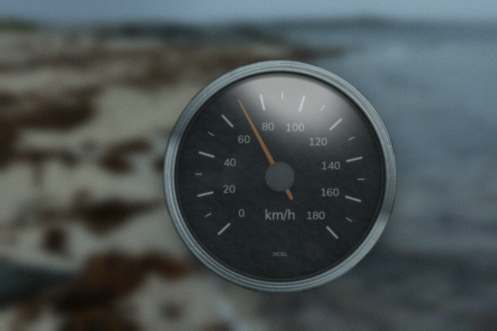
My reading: 70 km/h
